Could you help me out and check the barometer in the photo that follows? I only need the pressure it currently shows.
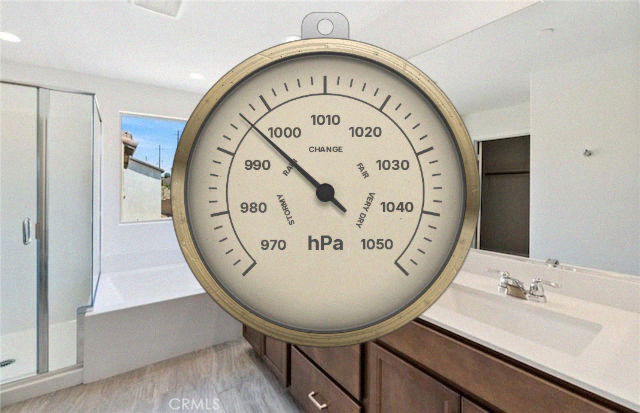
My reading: 996 hPa
